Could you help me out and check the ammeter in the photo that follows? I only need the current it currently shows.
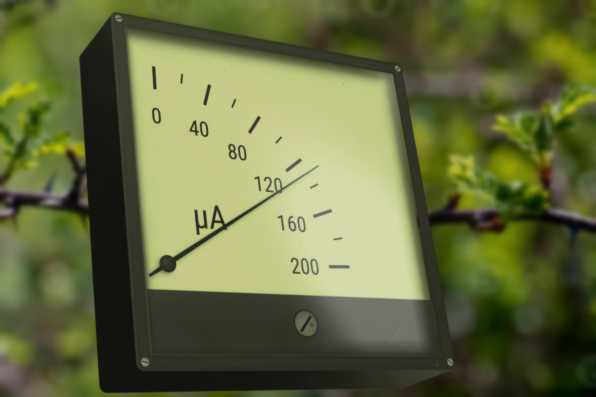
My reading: 130 µA
